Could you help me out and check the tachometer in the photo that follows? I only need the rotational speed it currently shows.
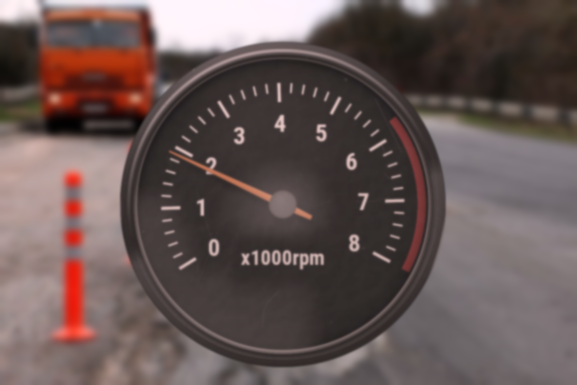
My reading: 1900 rpm
